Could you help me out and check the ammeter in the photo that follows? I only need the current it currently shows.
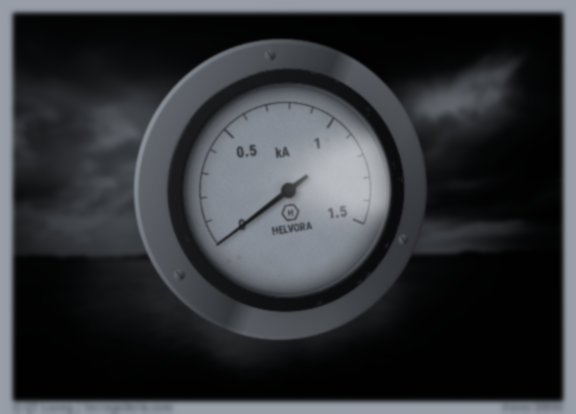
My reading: 0 kA
